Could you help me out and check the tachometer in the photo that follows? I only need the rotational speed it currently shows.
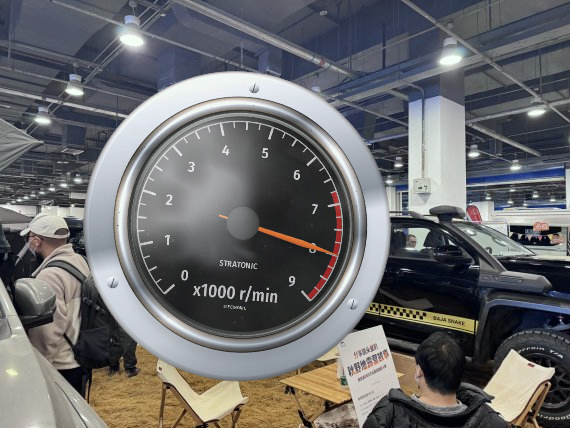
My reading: 8000 rpm
